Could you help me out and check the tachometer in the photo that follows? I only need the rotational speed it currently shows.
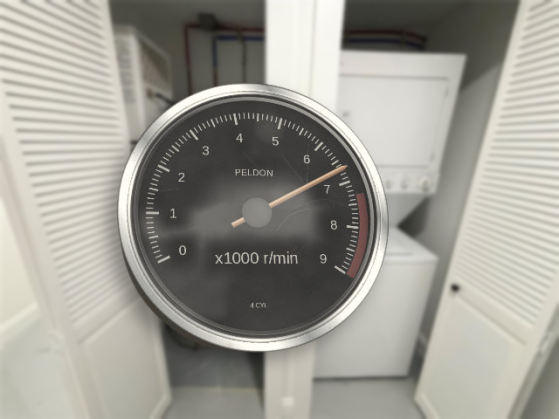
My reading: 6700 rpm
